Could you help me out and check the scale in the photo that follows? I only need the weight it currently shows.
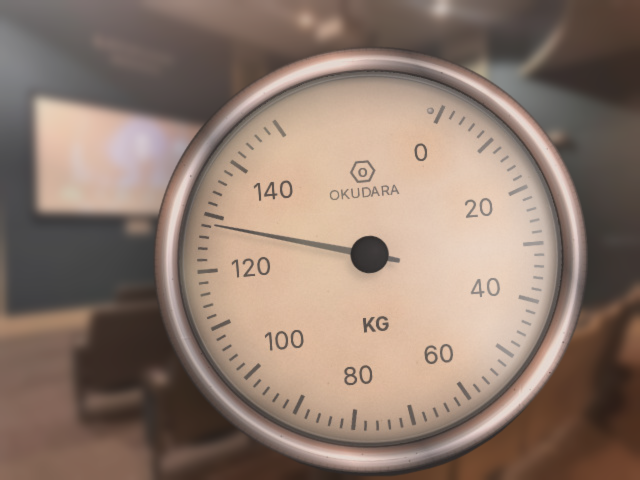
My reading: 128 kg
